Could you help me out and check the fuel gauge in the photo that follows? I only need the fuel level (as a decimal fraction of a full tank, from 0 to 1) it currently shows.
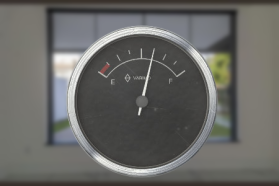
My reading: 0.625
